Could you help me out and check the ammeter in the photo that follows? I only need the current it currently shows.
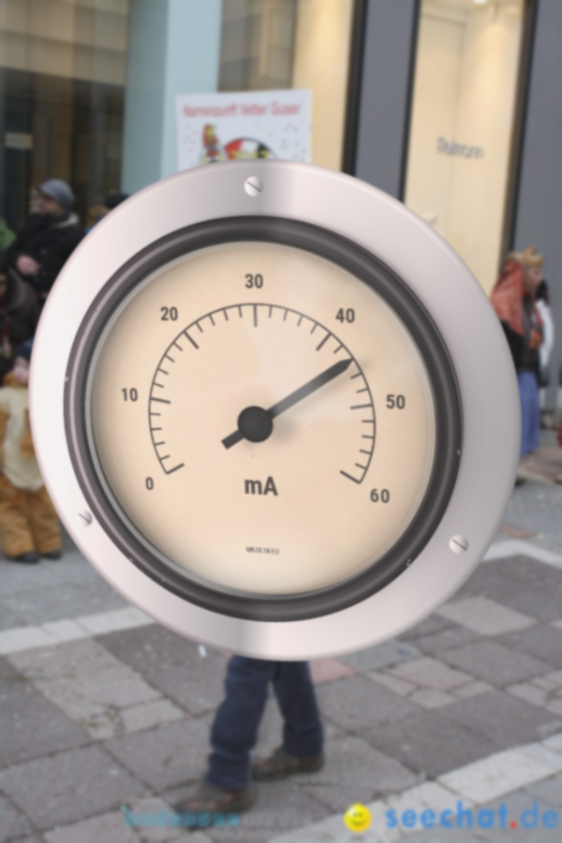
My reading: 44 mA
